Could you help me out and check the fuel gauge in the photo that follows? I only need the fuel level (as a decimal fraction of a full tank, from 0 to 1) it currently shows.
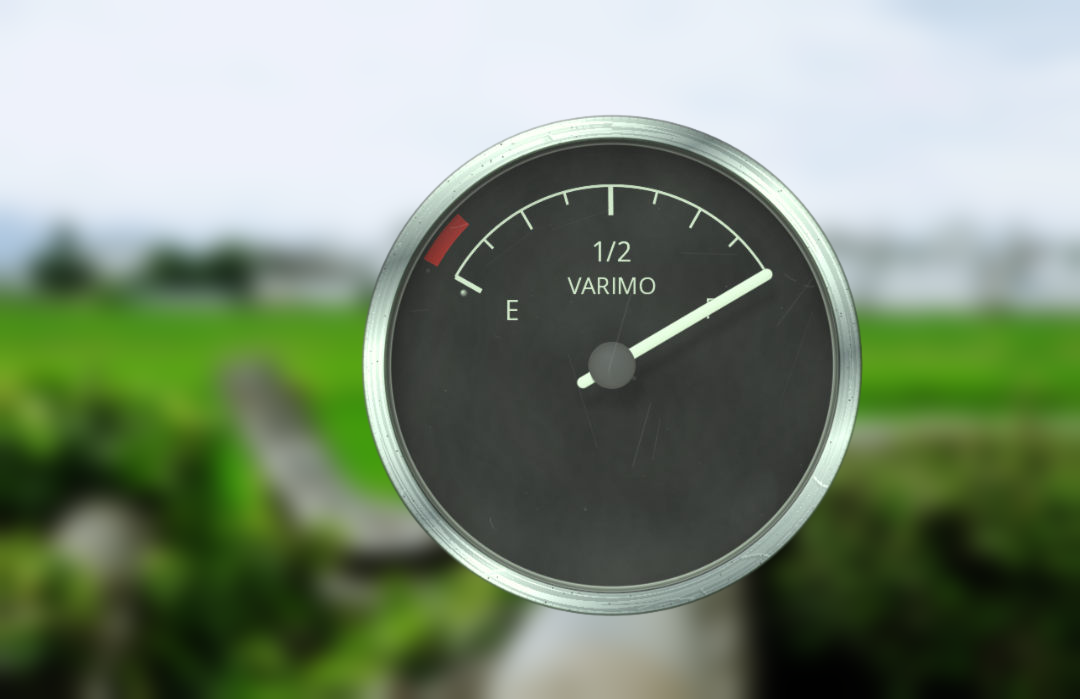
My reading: 1
